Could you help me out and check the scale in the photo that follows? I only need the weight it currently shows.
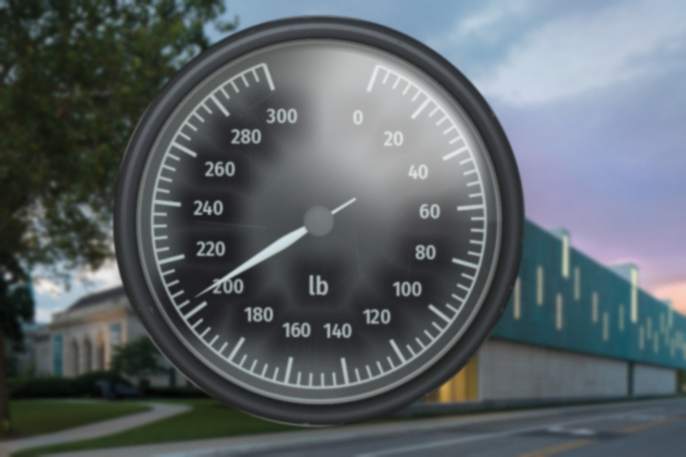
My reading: 204 lb
